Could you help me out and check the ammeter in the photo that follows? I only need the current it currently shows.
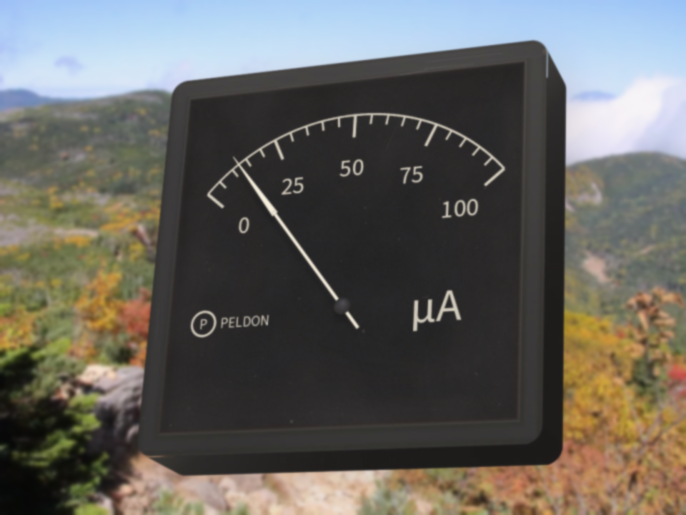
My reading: 12.5 µA
